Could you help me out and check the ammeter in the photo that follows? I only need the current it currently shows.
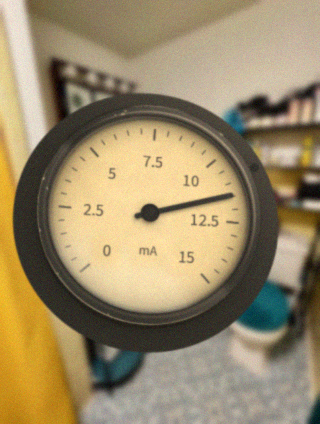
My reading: 11.5 mA
